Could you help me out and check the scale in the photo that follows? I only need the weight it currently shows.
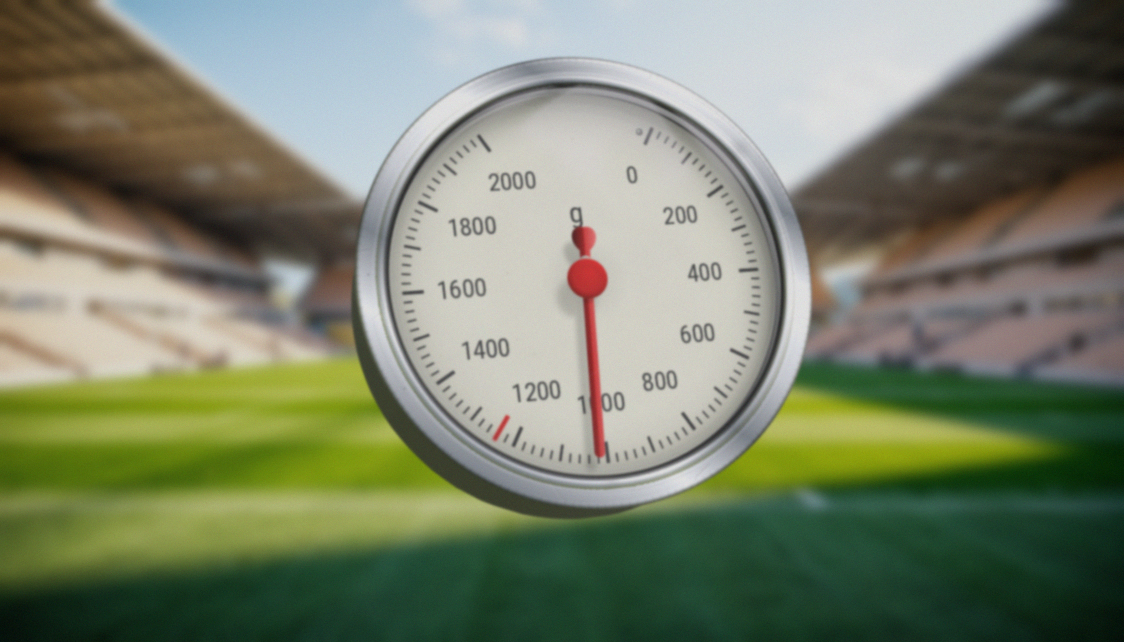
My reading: 1020 g
